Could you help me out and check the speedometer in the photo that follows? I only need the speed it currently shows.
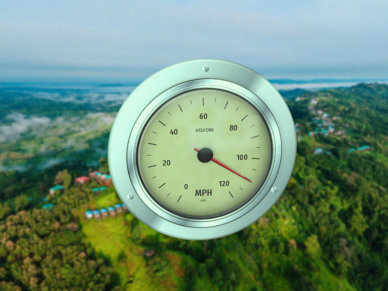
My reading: 110 mph
